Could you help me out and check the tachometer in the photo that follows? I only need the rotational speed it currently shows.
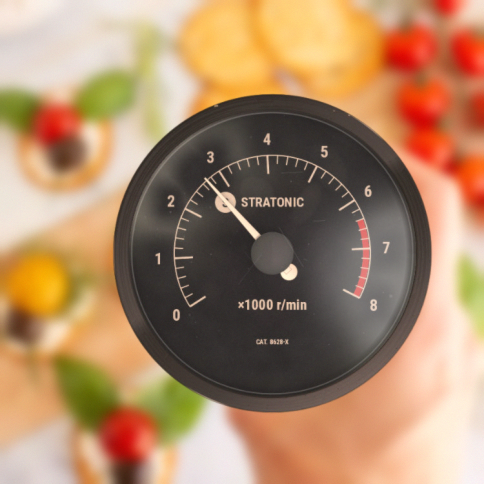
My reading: 2700 rpm
